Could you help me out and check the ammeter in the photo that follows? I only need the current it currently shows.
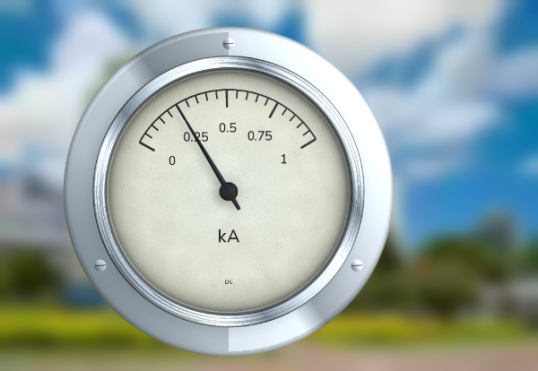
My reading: 0.25 kA
